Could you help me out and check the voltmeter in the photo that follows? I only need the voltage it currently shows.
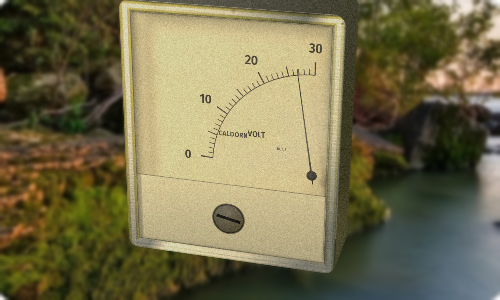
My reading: 27 V
